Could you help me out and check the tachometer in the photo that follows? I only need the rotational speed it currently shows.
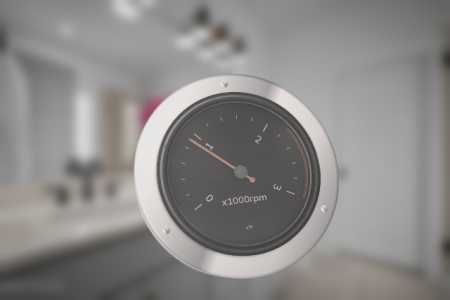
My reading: 900 rpm
